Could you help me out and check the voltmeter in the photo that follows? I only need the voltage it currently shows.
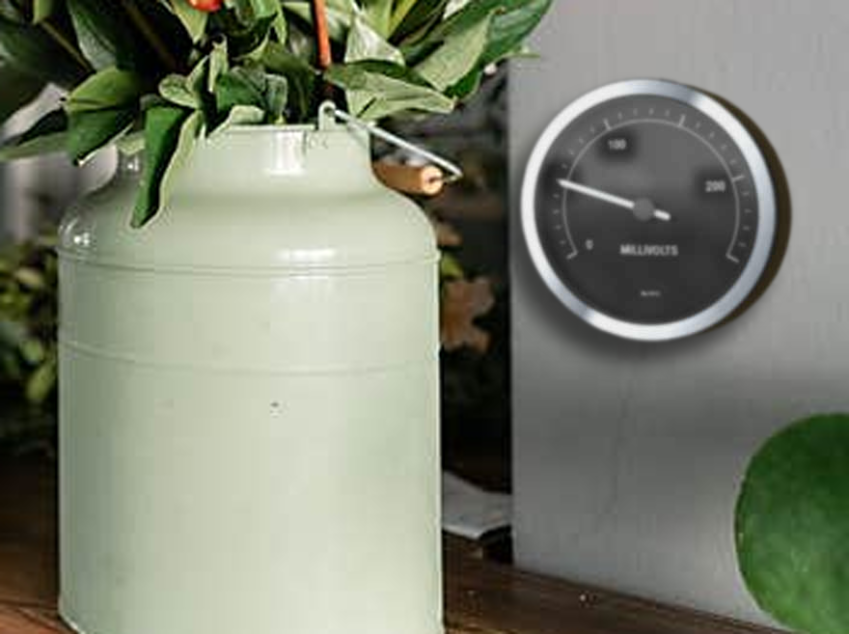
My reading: 50 mV
